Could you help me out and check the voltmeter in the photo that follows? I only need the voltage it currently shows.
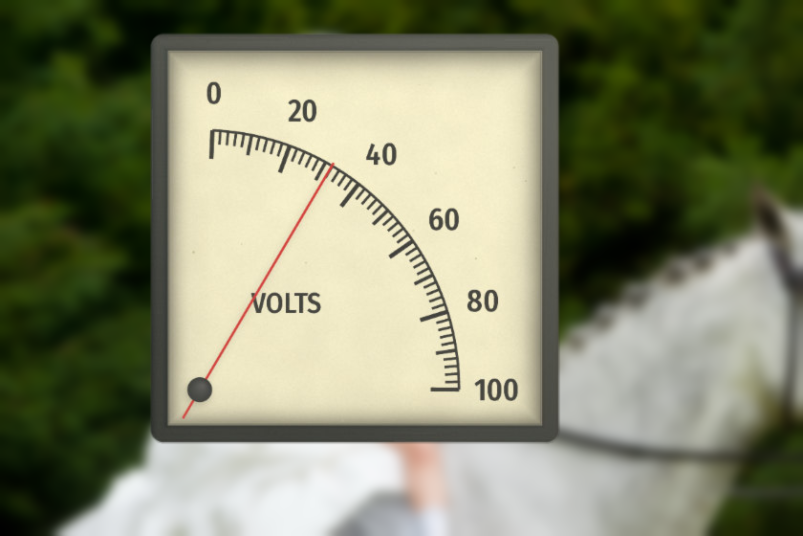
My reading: 32 V
